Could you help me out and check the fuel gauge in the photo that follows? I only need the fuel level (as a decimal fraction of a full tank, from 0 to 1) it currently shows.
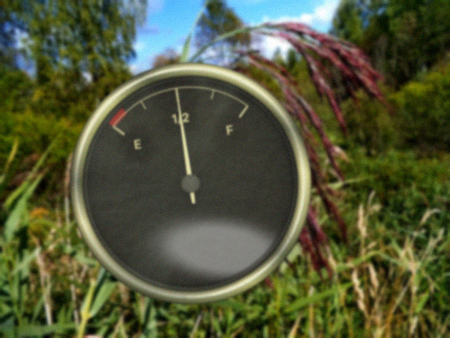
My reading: 0.5
